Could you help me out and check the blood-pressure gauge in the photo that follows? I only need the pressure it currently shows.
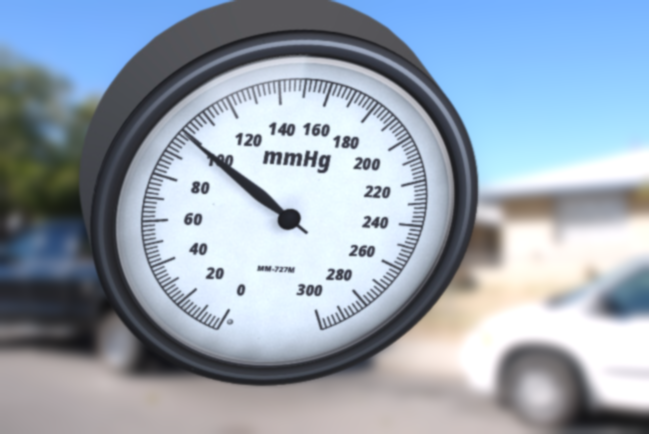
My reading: 100 mmHg
